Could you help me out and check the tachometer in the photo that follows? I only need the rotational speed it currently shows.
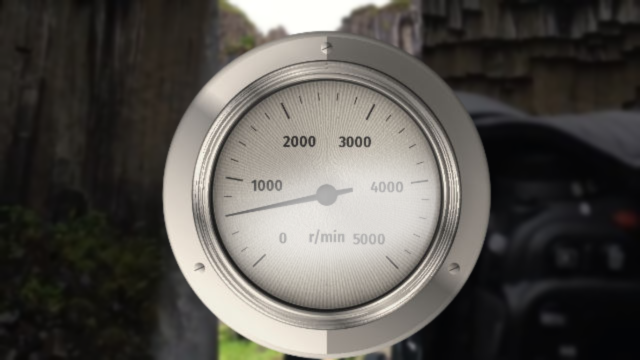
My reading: 600 rpm
